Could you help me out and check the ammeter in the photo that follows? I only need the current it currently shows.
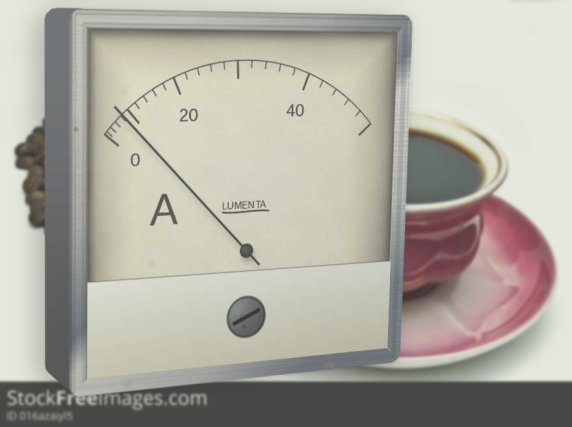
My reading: 8 A
